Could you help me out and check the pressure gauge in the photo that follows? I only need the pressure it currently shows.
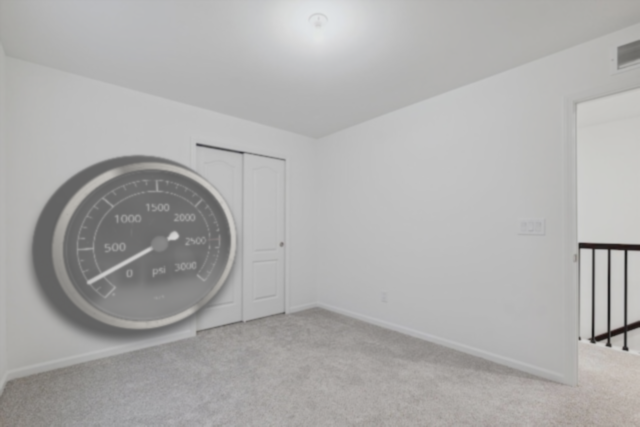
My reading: 200 psi
